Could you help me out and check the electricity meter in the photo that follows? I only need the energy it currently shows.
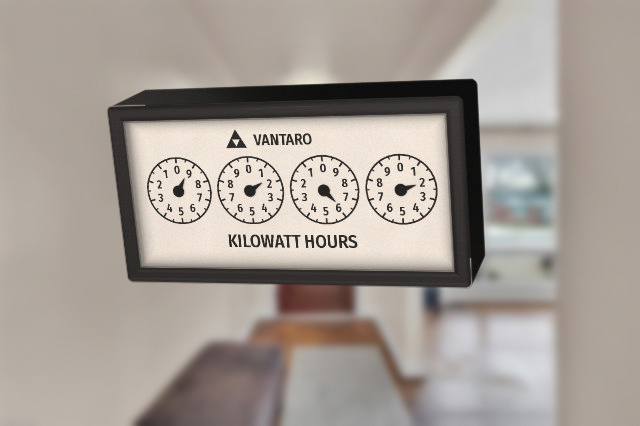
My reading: 9162 kWh
